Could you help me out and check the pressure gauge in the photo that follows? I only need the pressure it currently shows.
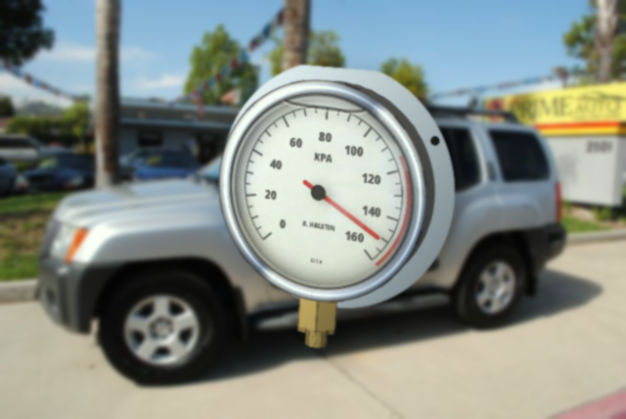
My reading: 150 kPa
